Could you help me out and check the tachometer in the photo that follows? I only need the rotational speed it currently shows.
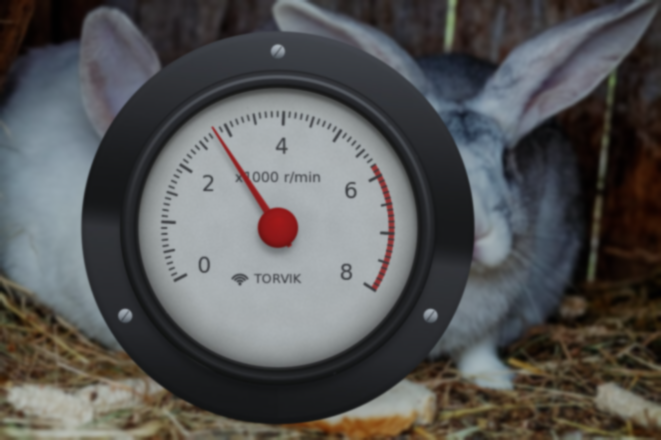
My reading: 2800 rpm
